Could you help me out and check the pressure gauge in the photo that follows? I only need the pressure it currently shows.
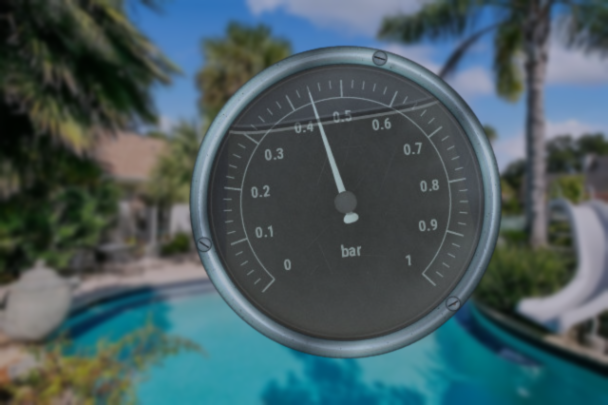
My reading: 0.44 bar
